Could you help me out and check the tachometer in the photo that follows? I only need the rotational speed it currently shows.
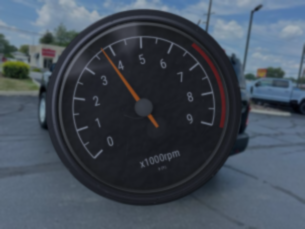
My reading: 3750 rpm
